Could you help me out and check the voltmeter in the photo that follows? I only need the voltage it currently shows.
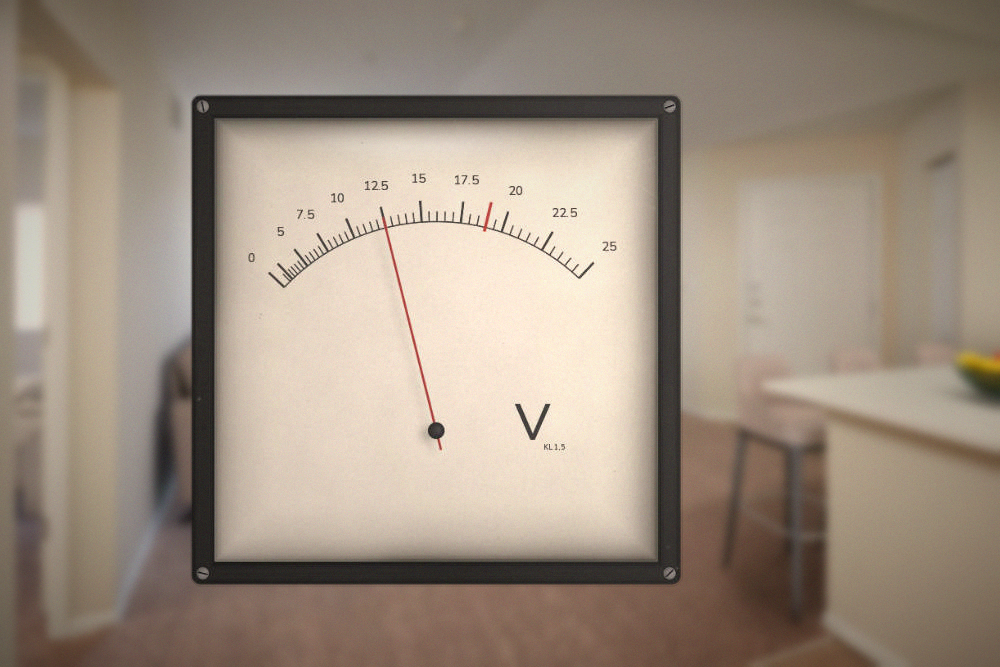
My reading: 12.5 V
